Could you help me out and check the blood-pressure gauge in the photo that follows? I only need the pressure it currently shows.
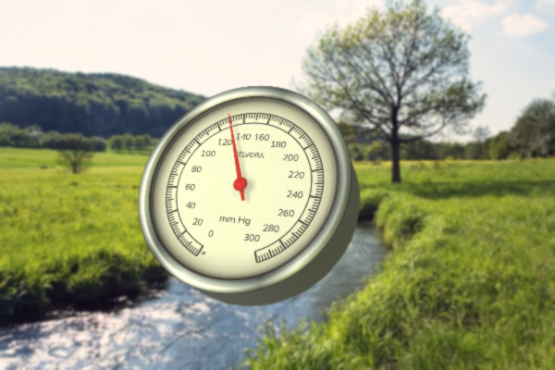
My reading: 130 mmHg
